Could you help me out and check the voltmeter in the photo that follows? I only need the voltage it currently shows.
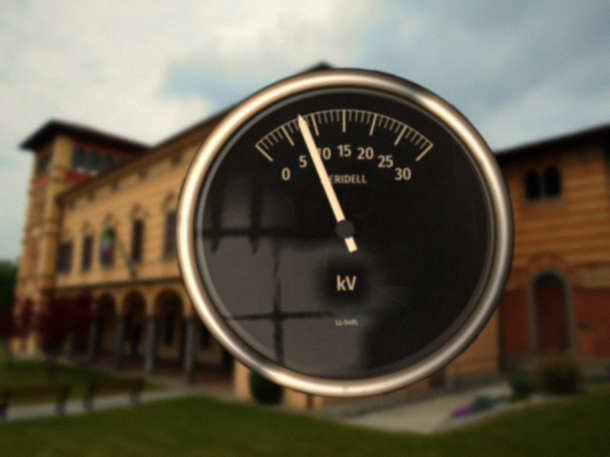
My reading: 8 kV
